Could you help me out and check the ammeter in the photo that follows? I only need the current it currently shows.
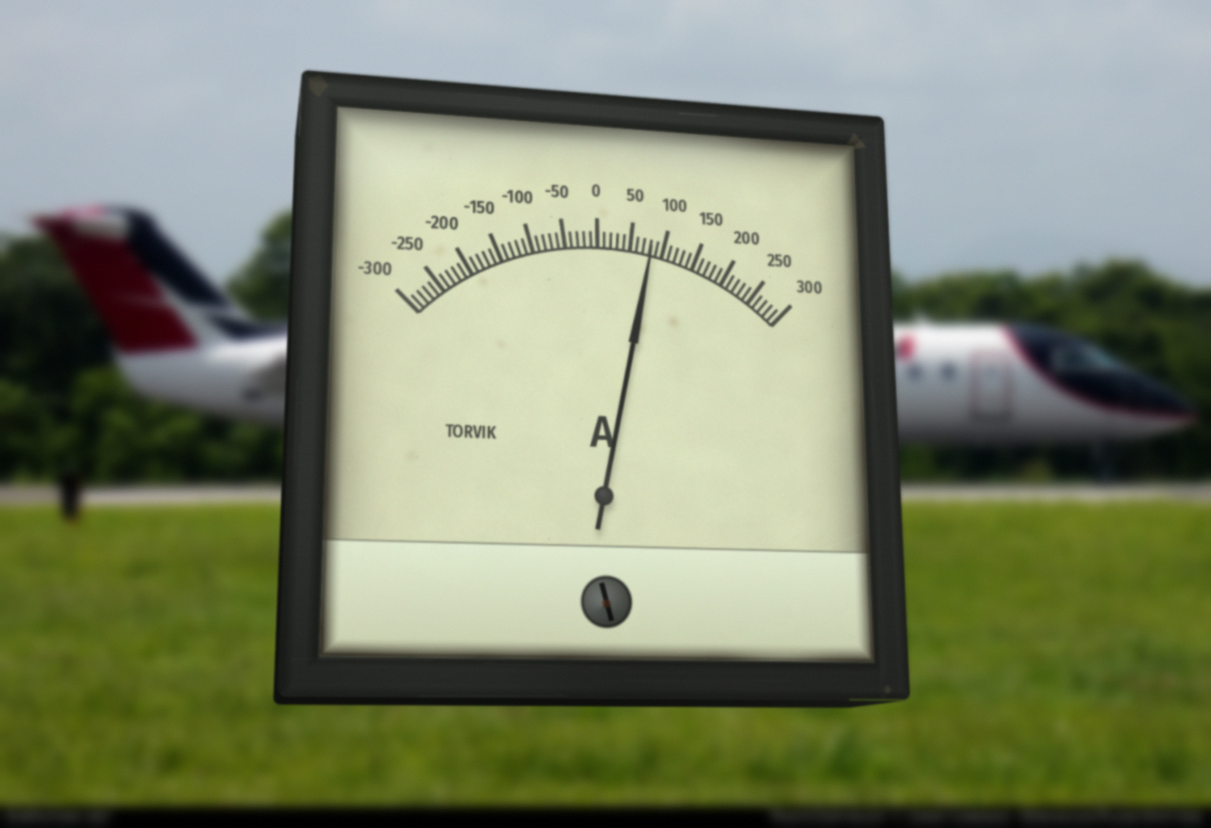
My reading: 80 A
